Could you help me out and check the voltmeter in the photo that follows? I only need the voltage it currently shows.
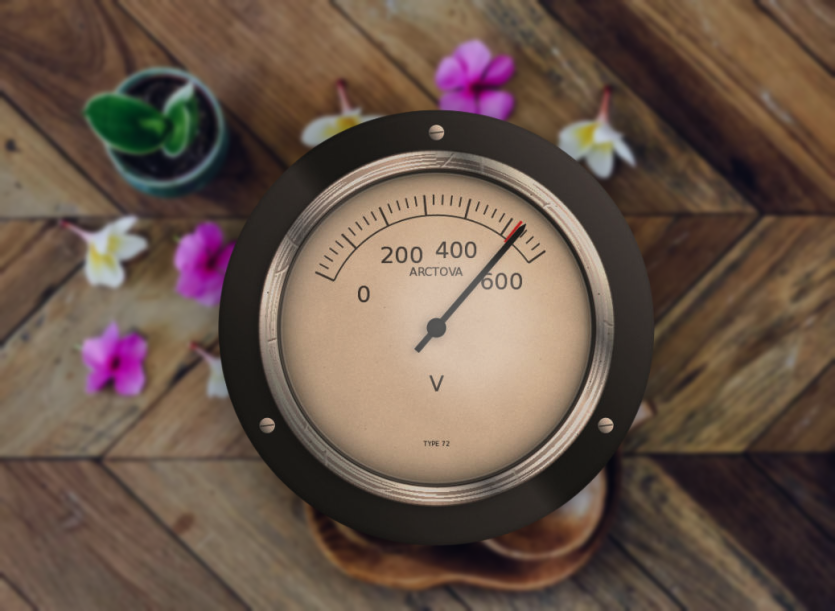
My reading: 530 V
